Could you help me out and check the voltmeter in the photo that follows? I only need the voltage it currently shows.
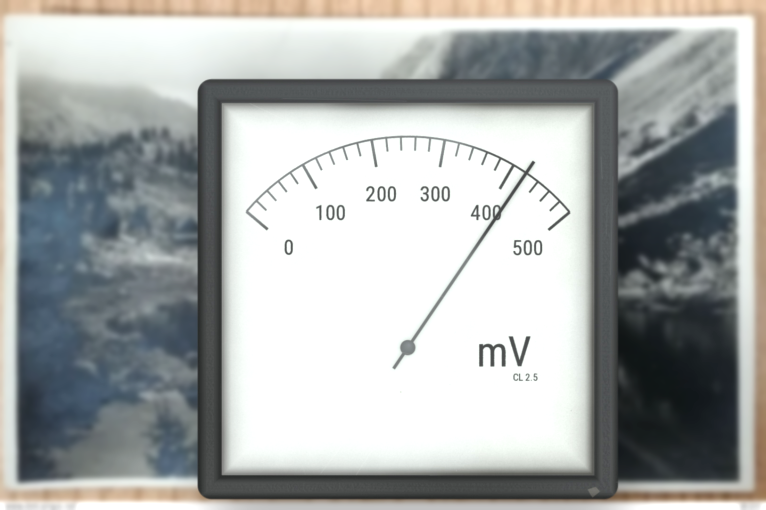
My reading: 420 mV
